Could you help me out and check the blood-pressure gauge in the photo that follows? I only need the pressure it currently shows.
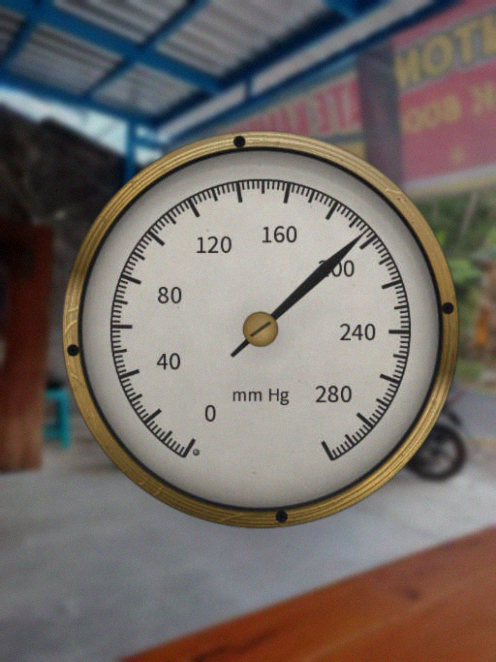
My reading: 196 mmHg
